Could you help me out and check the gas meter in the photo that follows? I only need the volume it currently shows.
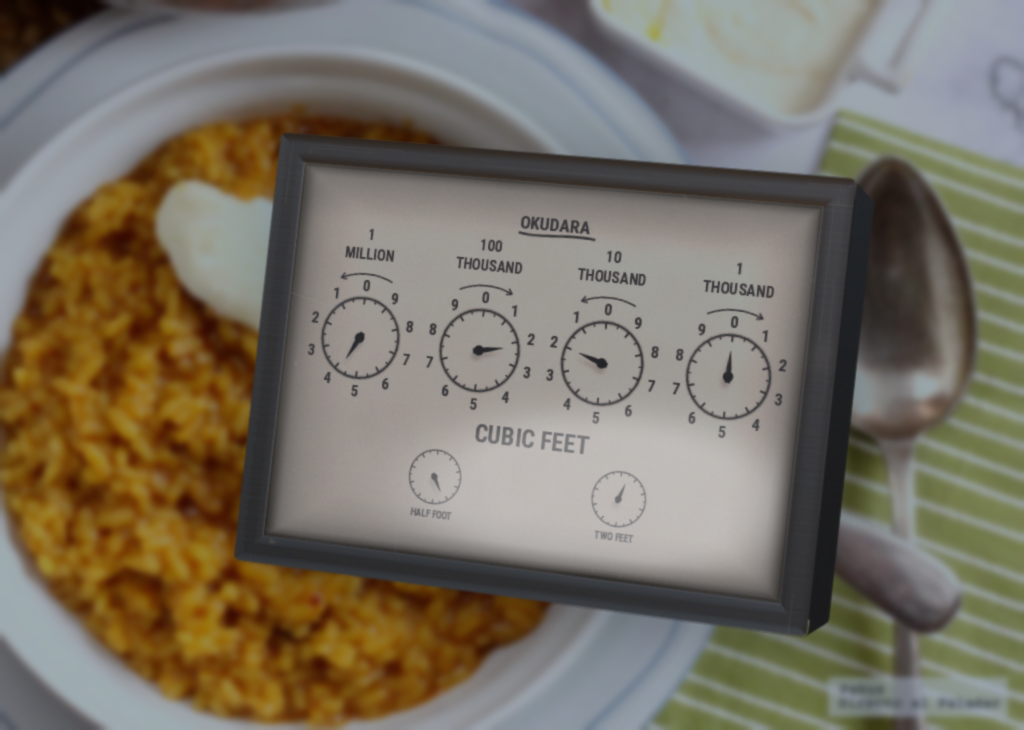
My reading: 422000 ft³
